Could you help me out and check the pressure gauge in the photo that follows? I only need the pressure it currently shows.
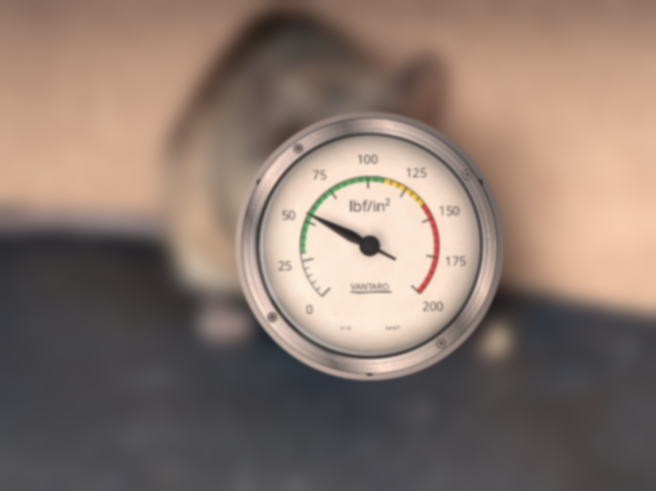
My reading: 55 psi
